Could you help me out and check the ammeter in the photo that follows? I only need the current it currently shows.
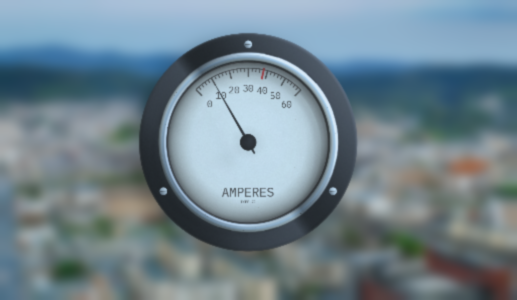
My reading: 10 A
